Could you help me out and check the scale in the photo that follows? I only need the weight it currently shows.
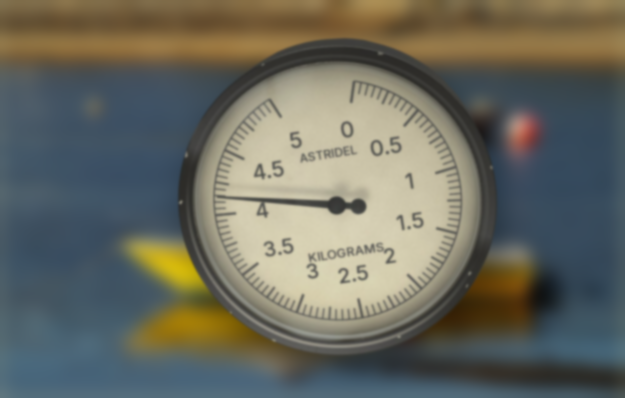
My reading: 4.15 kg
